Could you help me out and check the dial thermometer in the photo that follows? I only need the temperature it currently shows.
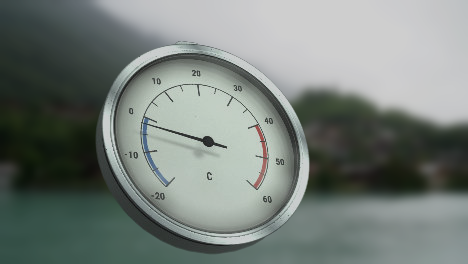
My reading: -2.5 °C
